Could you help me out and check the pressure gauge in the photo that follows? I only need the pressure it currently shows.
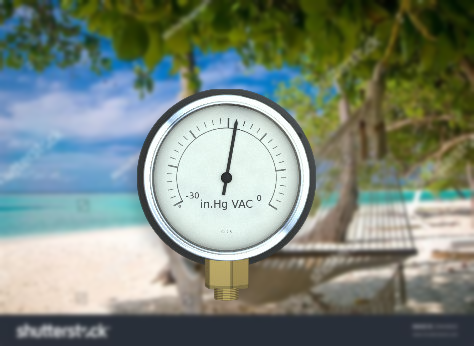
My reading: -14 inHg
